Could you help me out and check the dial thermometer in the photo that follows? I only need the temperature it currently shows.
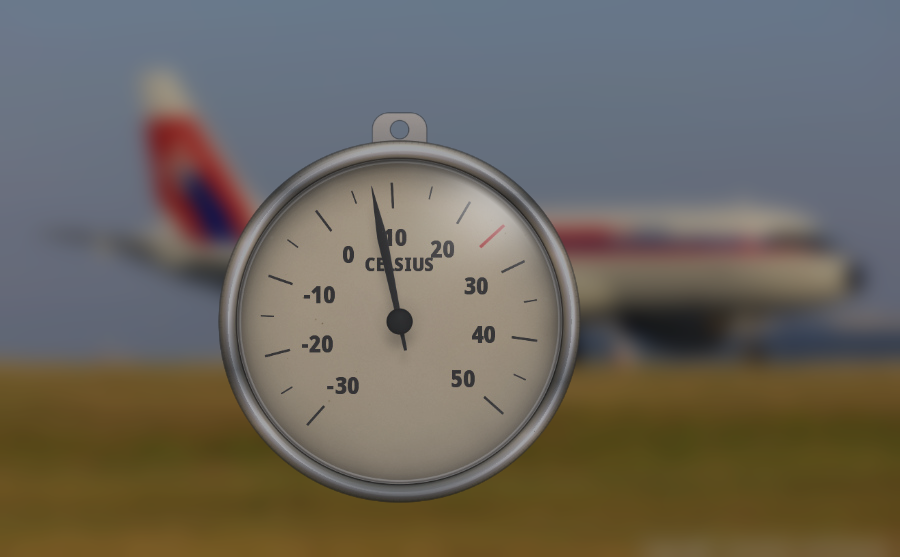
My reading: 7.5 °C
